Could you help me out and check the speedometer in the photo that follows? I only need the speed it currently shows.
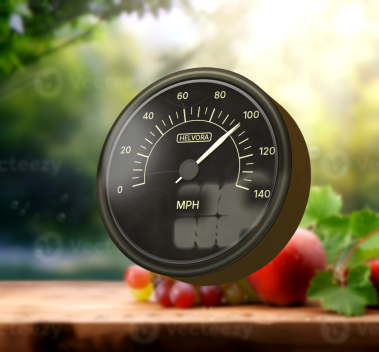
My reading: 100 mph
